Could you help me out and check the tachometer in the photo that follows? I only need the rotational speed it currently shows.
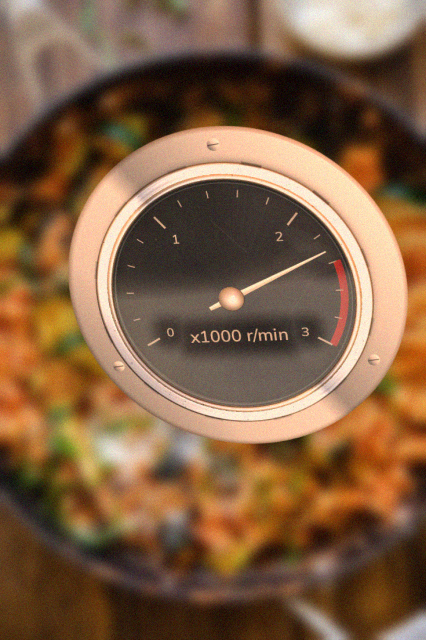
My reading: 2300 rpm
